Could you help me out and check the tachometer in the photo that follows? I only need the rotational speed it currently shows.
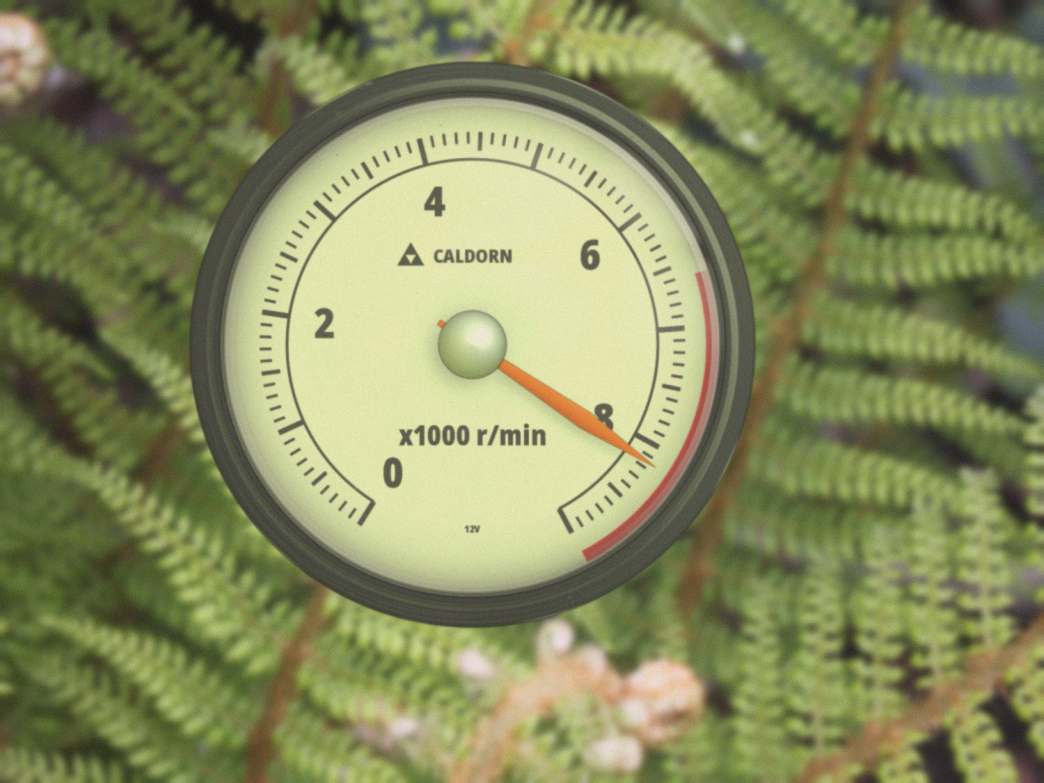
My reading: 8150 rpm
